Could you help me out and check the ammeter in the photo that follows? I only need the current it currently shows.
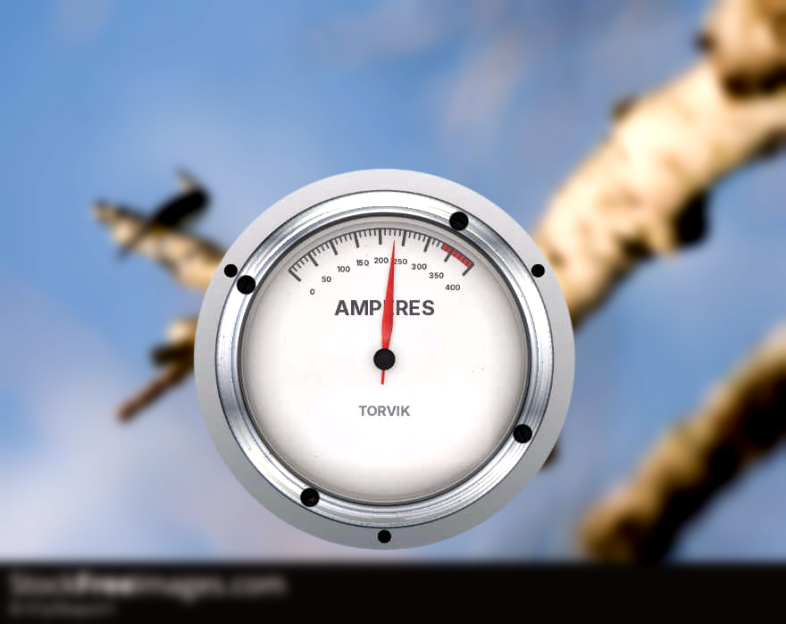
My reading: 230 A
